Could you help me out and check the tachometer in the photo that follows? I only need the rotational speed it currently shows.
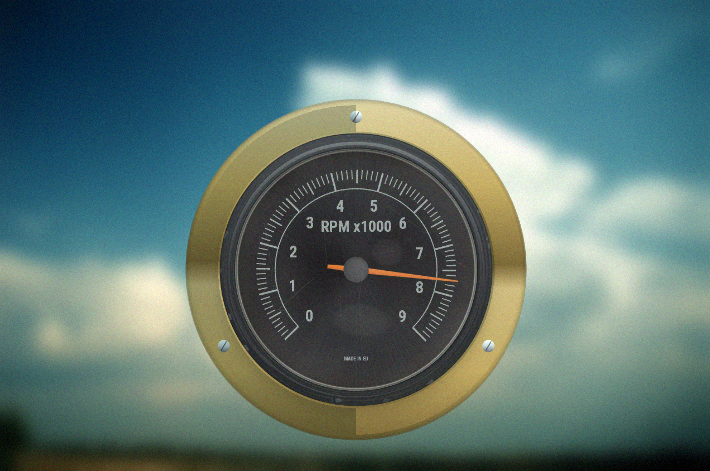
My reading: 7700 rpm
